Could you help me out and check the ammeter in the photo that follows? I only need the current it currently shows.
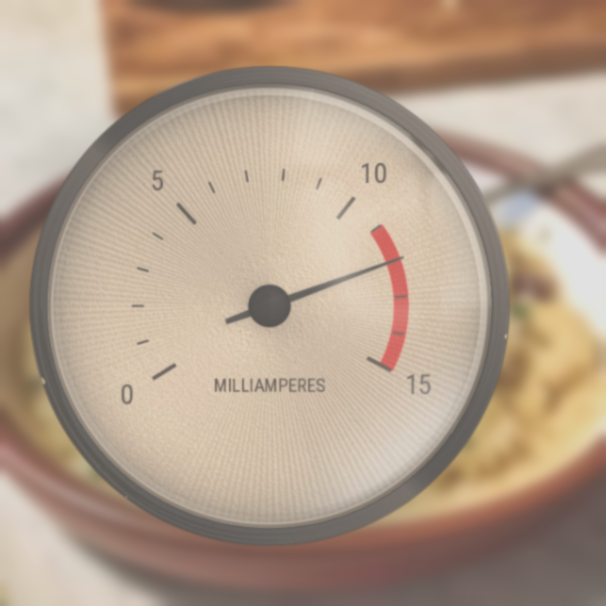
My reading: 12 mA
